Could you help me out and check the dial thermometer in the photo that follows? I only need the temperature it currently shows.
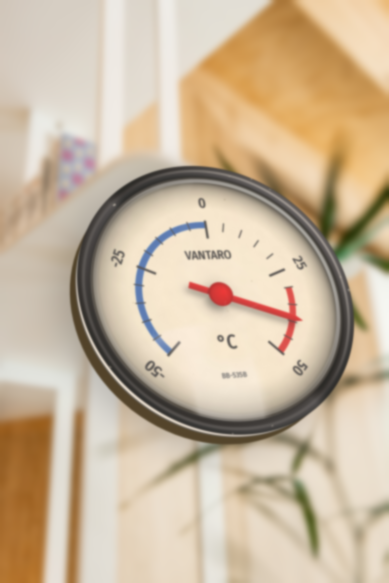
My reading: 40 °C
